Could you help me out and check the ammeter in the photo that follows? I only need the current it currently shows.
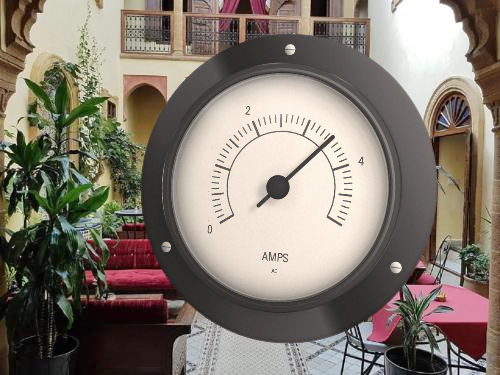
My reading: 3.5 A
